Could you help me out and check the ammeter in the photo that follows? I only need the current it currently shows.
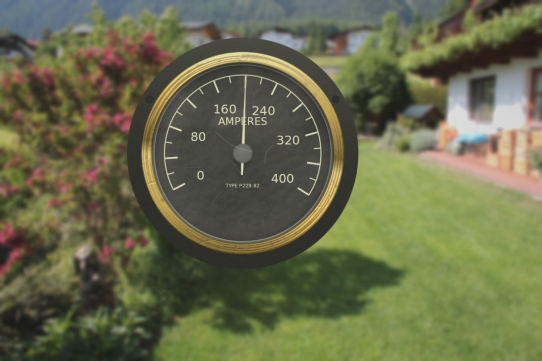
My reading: 200 A
